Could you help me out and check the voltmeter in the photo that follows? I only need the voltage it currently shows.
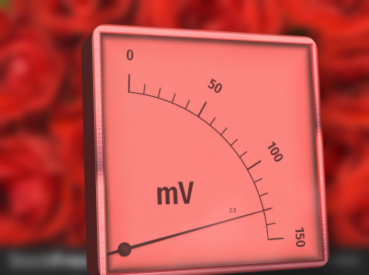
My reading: 130 mV
